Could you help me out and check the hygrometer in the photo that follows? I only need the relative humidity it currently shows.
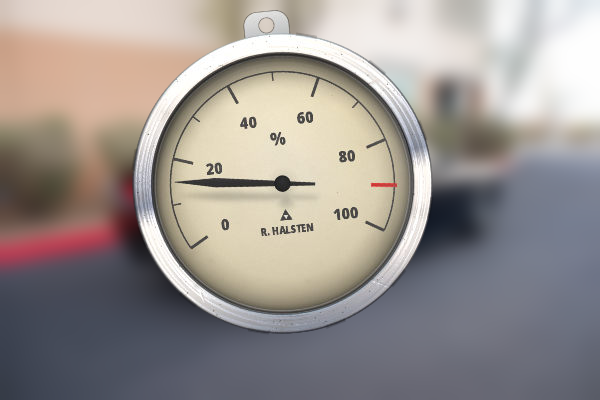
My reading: 15 %
